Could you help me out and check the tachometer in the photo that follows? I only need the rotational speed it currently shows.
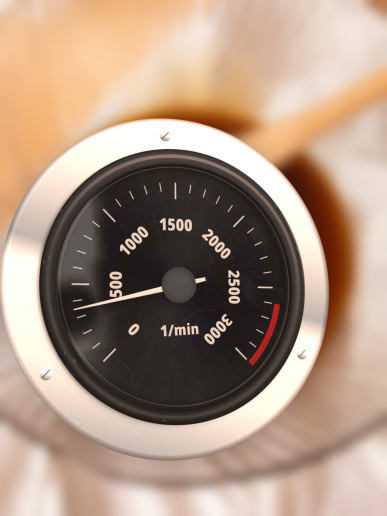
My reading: 350 rpm
